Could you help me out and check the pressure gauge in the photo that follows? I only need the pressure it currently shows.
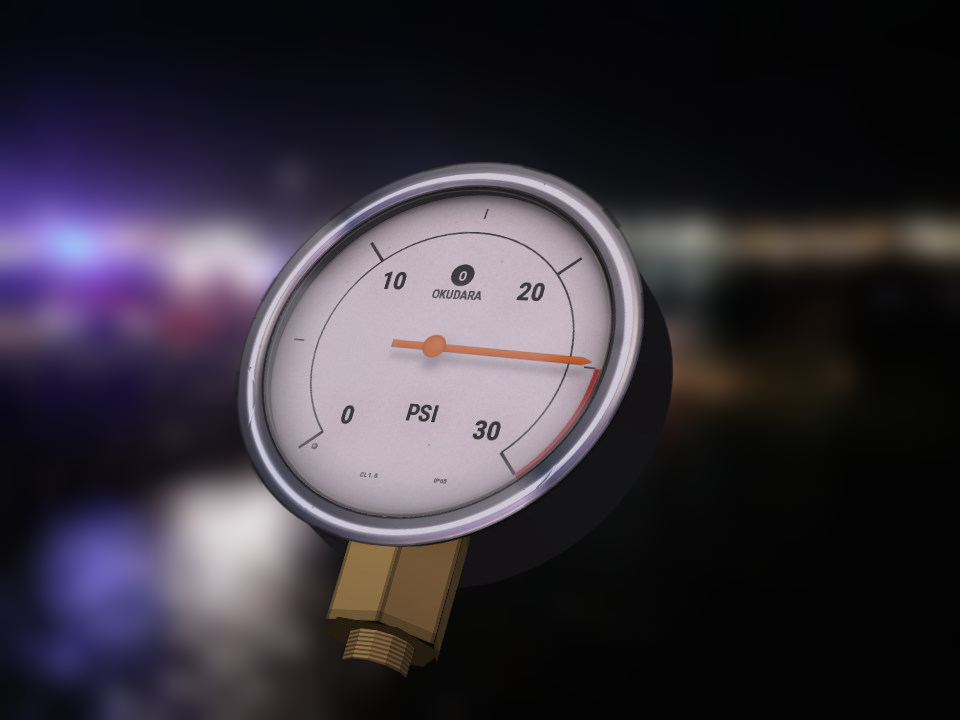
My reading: 25 psi
